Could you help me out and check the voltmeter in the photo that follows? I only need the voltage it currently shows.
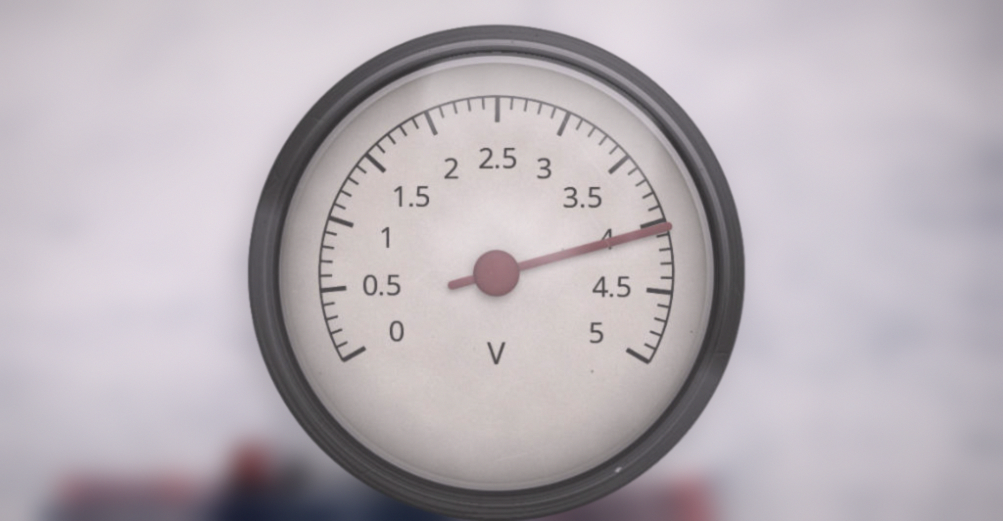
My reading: 4.05 V
